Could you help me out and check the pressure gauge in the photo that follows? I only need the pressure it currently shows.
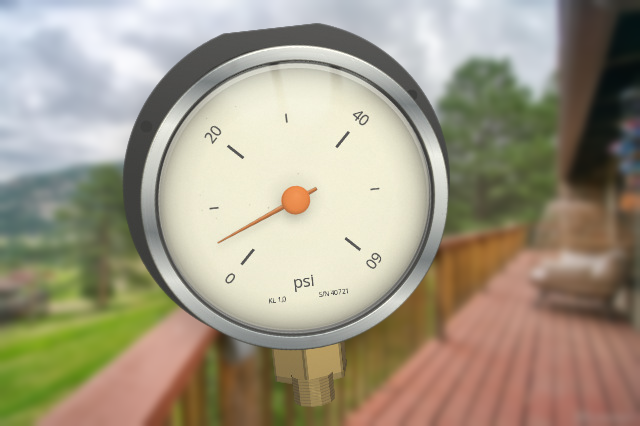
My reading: 5 psi
